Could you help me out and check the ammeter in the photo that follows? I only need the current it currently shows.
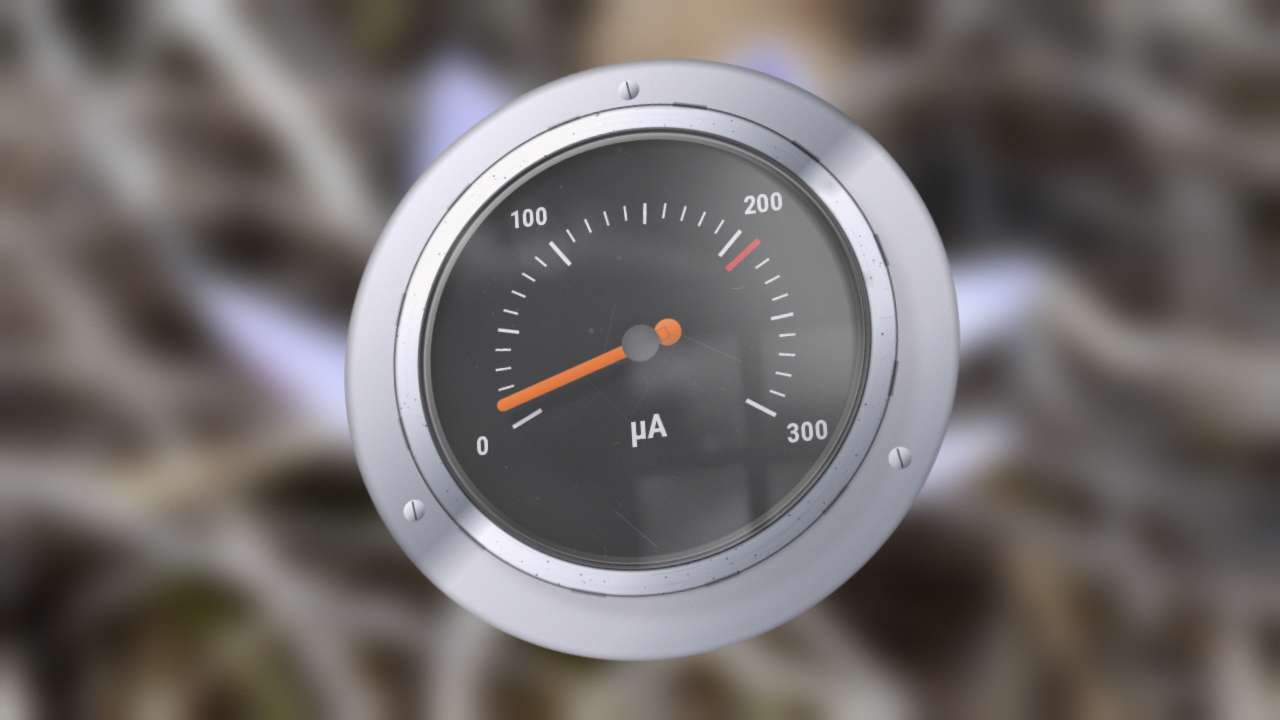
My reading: 10 µA
